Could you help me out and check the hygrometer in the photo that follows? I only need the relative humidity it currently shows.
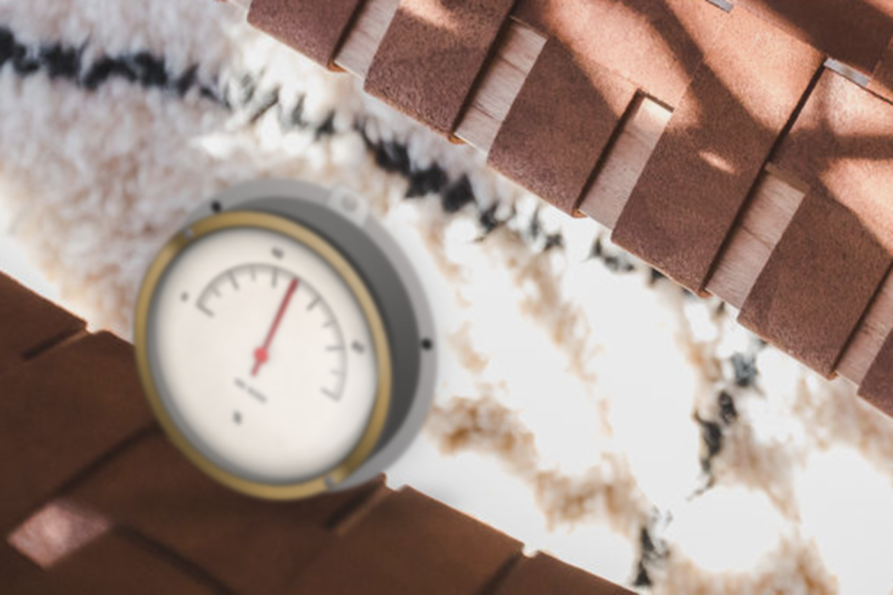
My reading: 50 %
